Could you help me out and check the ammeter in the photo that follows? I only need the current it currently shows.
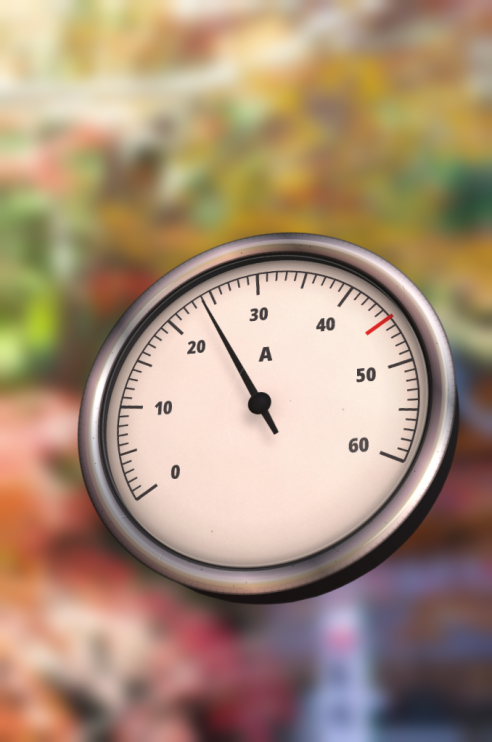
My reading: 24 A
